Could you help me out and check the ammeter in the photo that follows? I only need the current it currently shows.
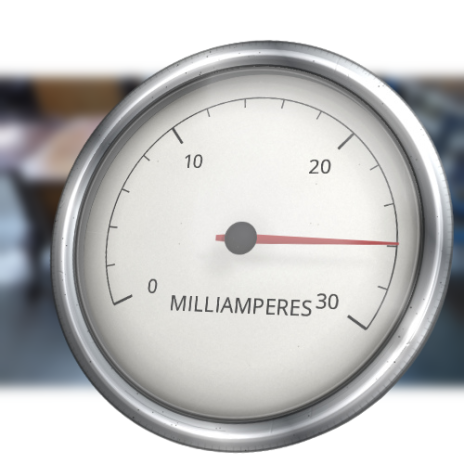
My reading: 26 mA
